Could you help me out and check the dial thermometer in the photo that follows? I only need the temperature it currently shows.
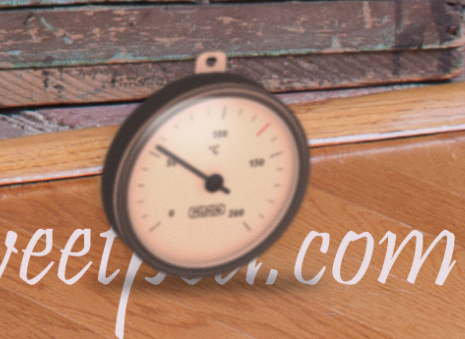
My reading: 55 °C
